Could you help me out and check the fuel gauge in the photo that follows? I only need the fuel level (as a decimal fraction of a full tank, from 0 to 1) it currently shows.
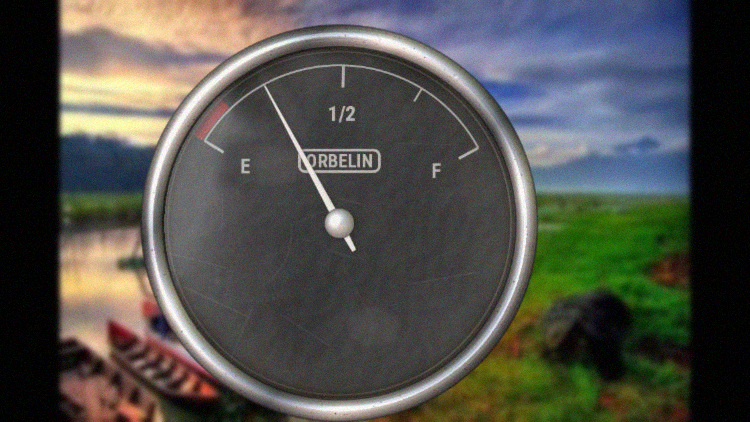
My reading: 0.25
